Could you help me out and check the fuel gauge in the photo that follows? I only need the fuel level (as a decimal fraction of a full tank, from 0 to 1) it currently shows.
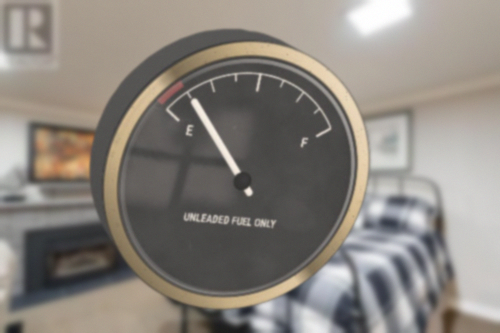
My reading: 0.125
